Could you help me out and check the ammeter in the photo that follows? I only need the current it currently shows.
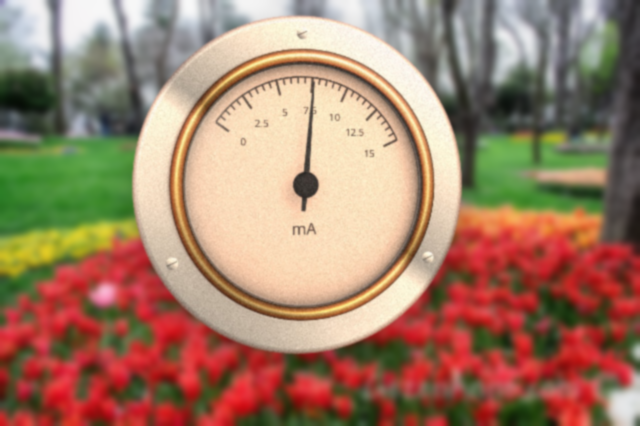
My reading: 7.5 mA
